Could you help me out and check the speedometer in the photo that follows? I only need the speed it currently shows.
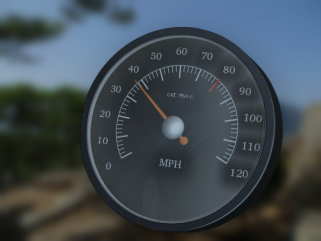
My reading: 38 mph
